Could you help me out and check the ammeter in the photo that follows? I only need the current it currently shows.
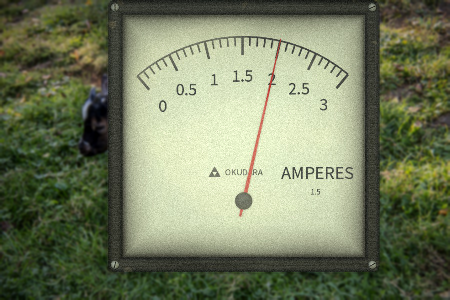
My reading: 2 A
